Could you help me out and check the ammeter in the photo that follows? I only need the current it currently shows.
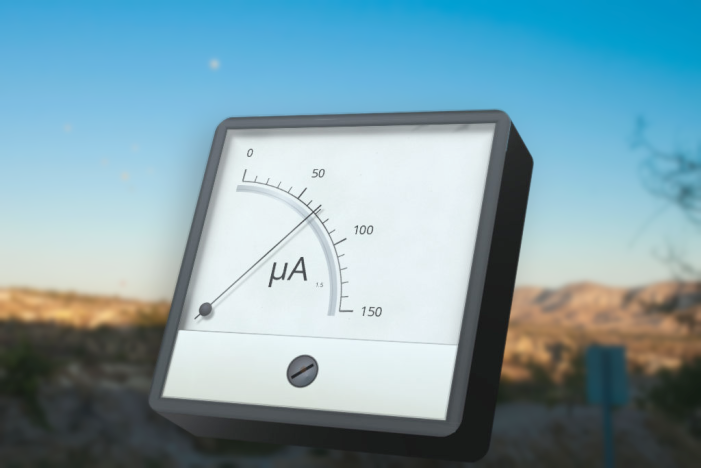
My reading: 70 µA
